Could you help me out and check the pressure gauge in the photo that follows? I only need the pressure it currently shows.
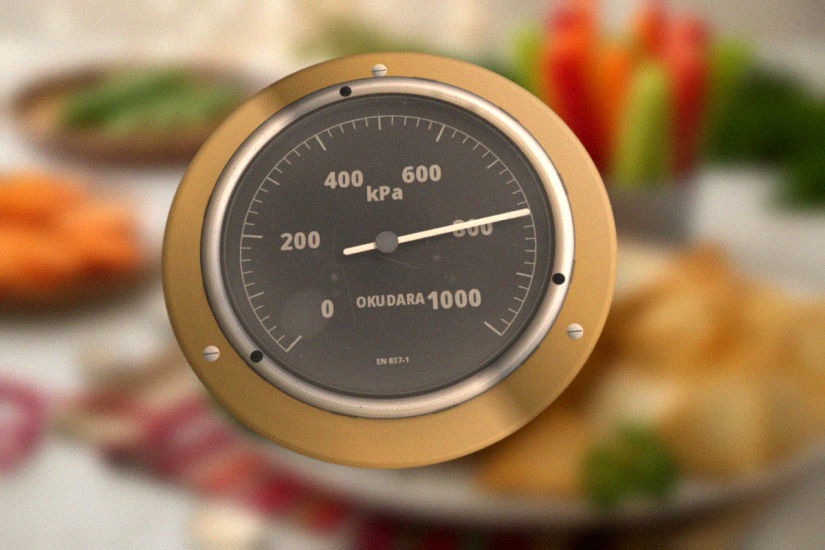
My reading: 800 kPa
